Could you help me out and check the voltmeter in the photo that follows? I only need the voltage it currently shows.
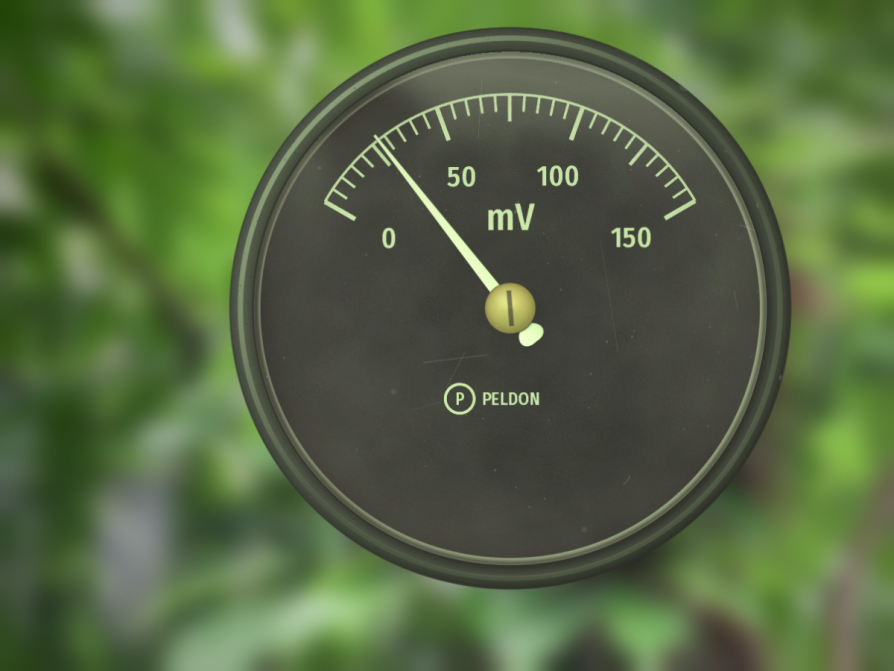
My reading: 27.5 mV
